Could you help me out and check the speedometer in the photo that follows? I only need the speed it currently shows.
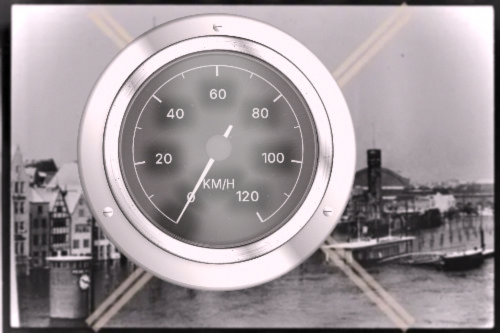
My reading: 0 km/h
